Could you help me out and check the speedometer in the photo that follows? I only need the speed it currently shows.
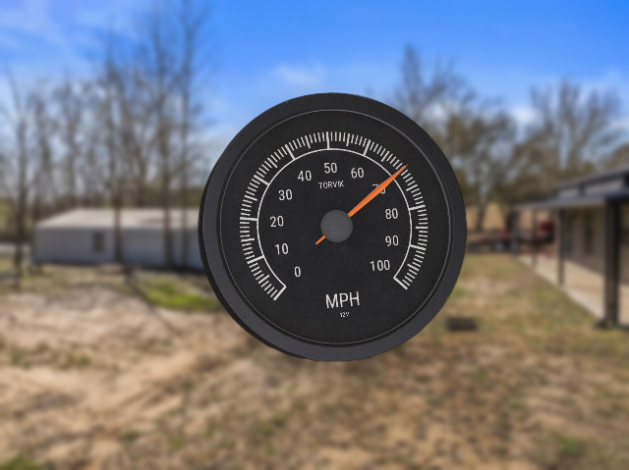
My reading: 70 mph
